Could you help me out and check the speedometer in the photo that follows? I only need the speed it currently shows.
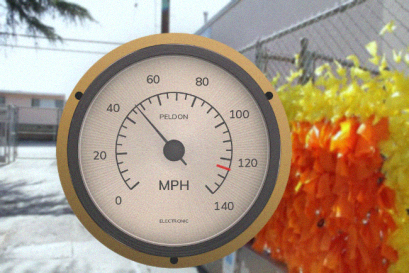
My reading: 47.5 mph
